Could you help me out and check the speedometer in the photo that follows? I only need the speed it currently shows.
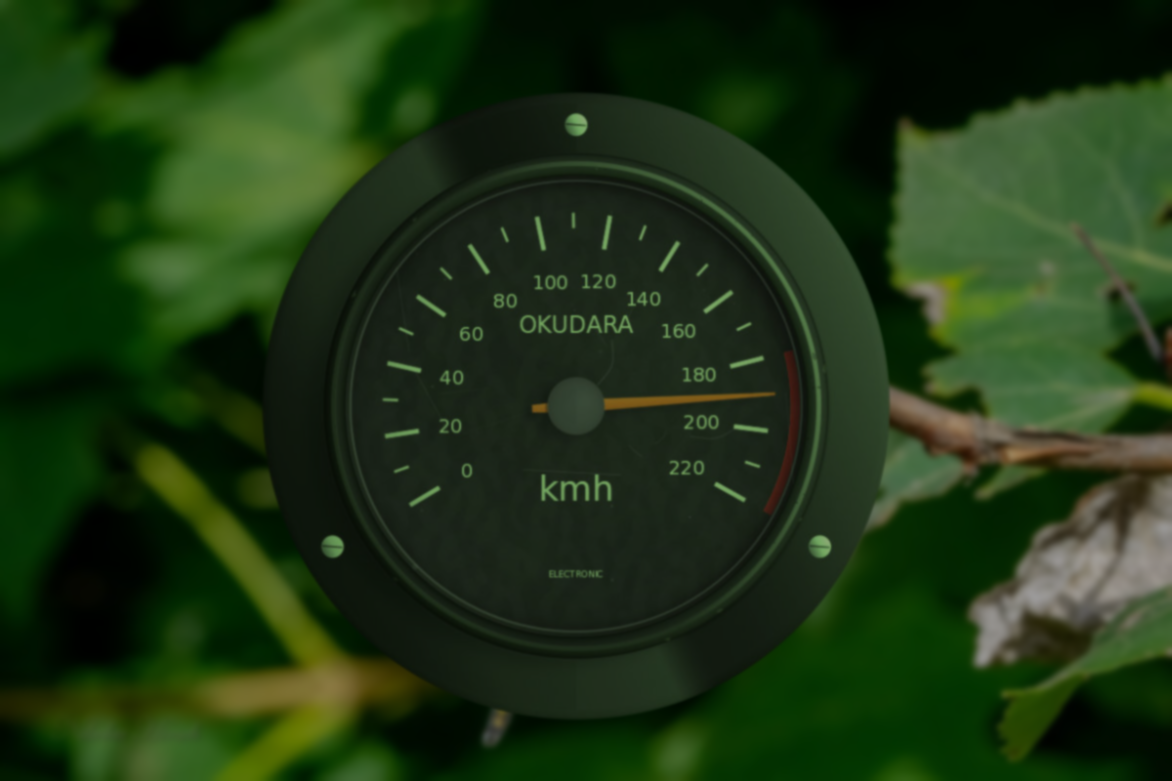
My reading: 190 km/h
